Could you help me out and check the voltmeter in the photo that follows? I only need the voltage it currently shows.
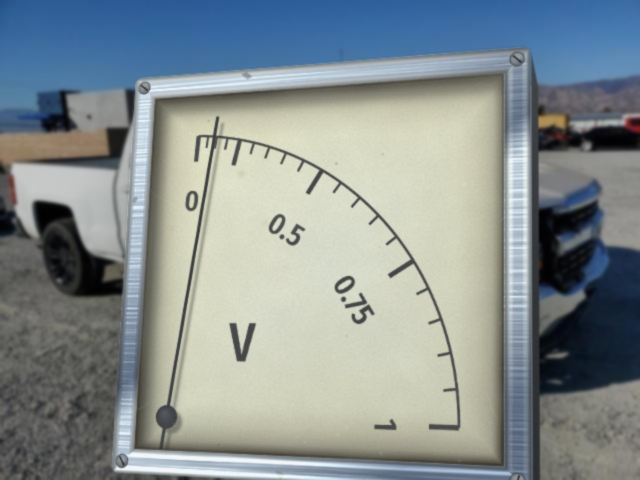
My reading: 0.15 V
